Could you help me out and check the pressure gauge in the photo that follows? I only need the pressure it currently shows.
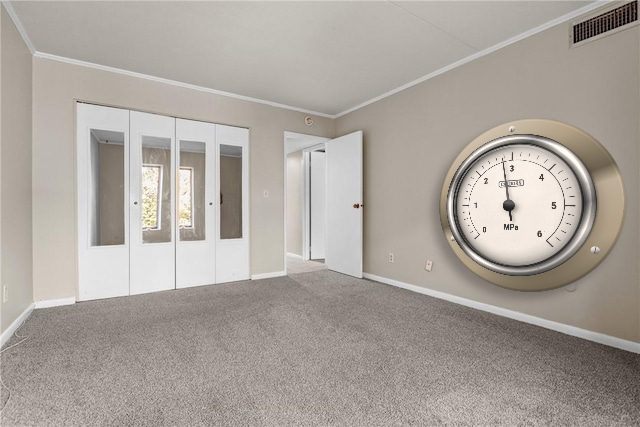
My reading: 2.8 MPa
